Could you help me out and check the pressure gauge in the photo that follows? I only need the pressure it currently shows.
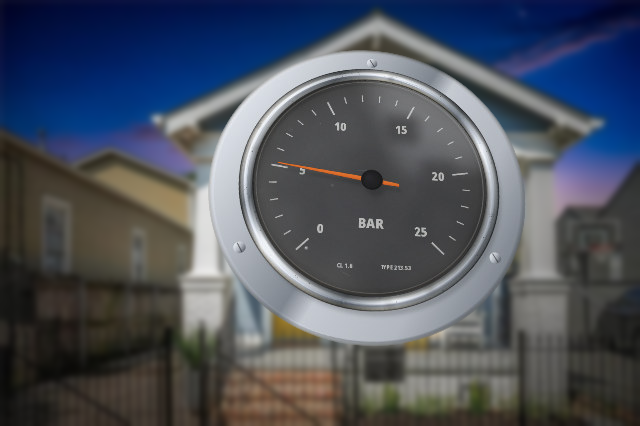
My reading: 5 bar
